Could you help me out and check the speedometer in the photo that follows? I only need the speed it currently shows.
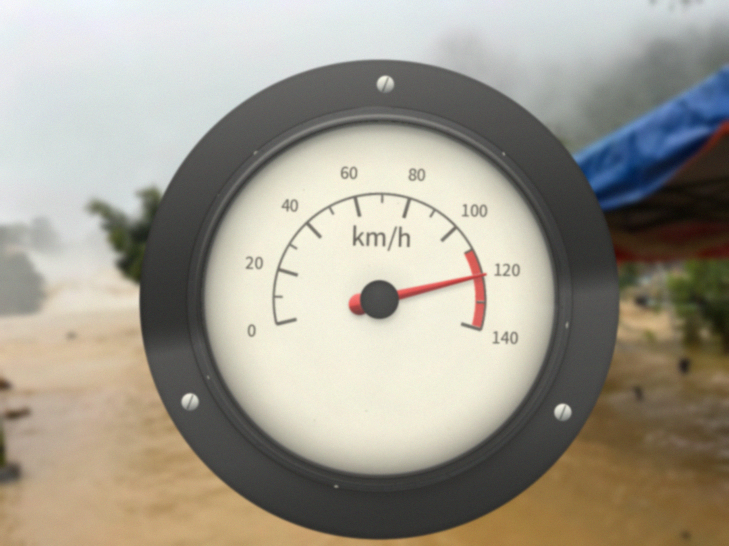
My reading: 120 km/h
